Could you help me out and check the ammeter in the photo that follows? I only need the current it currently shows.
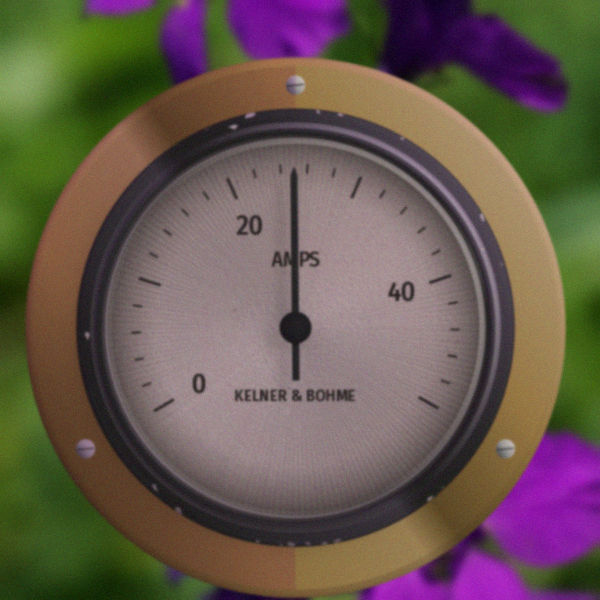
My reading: 25 A
